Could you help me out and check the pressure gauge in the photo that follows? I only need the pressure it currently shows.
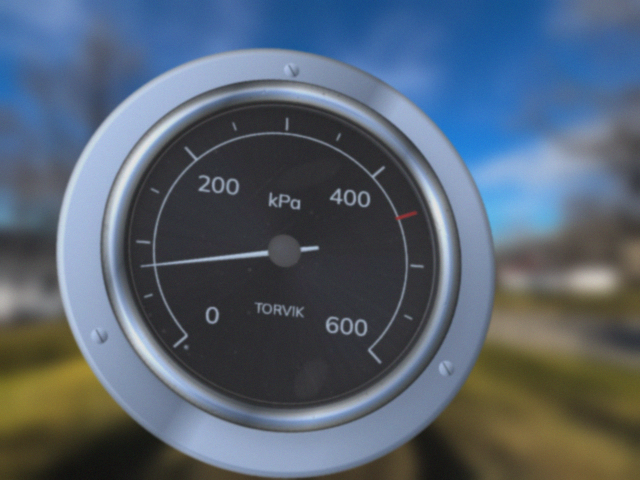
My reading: 75 kPa
